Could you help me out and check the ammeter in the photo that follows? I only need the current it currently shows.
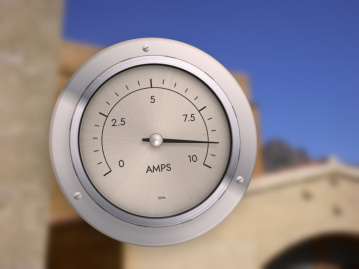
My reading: 9 A
